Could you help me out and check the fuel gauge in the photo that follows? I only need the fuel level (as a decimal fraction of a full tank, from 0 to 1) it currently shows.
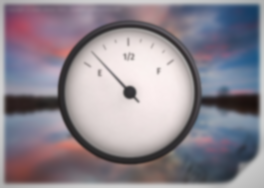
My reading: 0.125
